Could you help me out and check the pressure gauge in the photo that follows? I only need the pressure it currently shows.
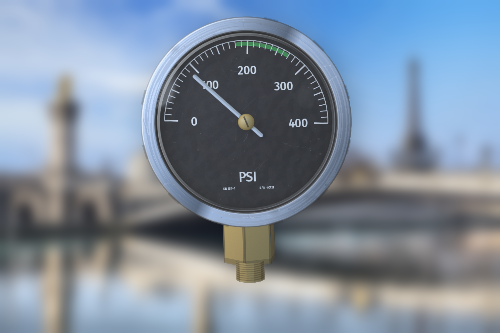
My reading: 90 psi
